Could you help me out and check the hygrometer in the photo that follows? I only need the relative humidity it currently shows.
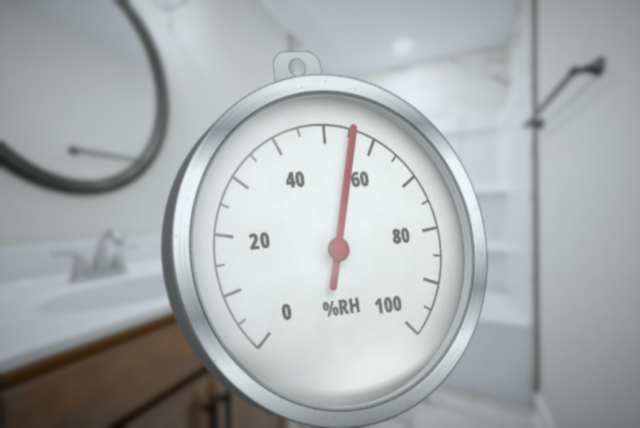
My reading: 55 %
